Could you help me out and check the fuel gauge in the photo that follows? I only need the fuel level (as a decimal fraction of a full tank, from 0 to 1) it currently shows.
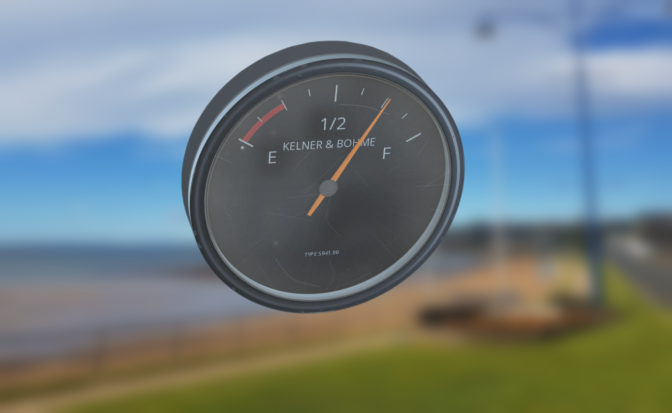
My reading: 0.75
